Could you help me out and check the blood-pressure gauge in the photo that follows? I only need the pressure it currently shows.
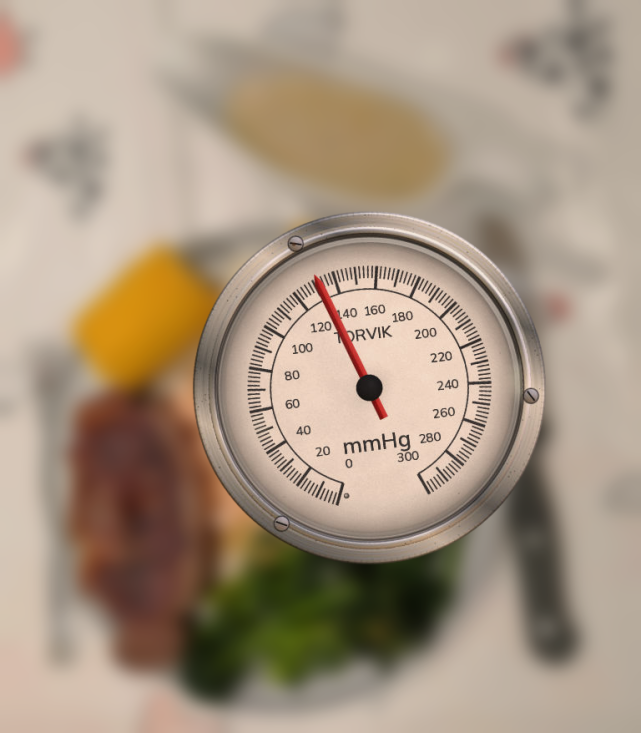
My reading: 132 mmHg
